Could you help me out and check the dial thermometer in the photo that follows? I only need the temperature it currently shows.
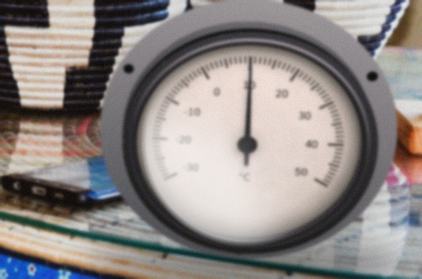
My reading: 10 °C
